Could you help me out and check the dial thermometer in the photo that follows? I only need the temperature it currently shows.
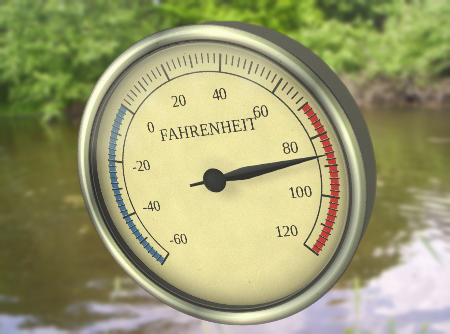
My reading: 86 °F
